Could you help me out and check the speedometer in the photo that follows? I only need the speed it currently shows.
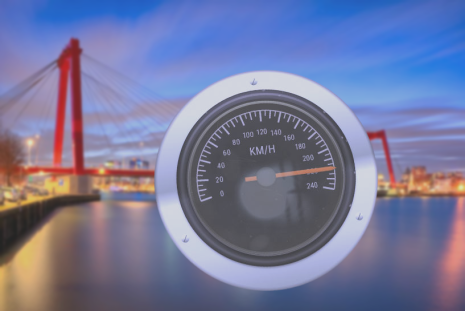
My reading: 220 km/h
